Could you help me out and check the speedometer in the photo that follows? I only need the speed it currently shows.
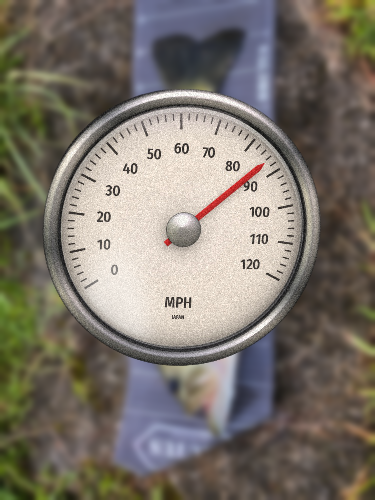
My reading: 86 mph
